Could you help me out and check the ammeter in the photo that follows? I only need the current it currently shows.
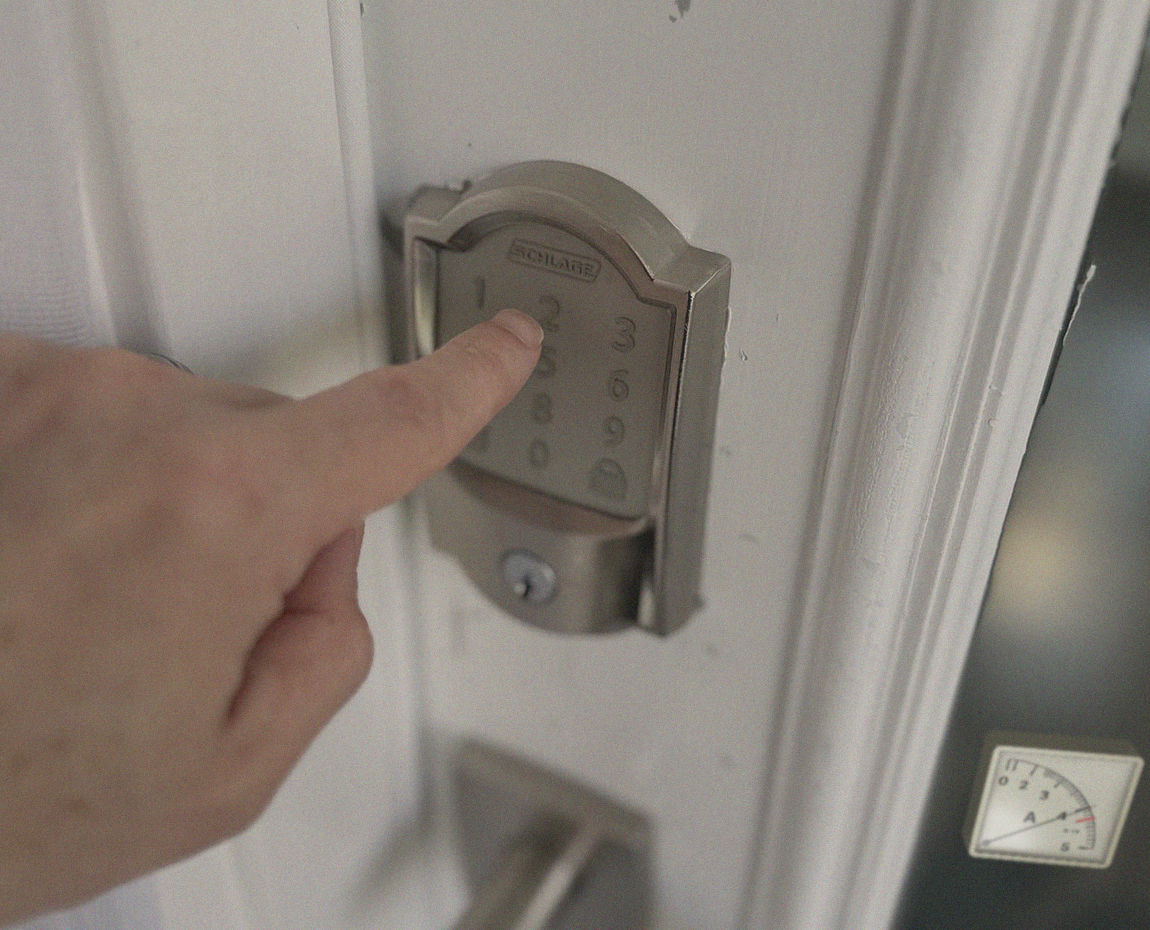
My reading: 4 A
